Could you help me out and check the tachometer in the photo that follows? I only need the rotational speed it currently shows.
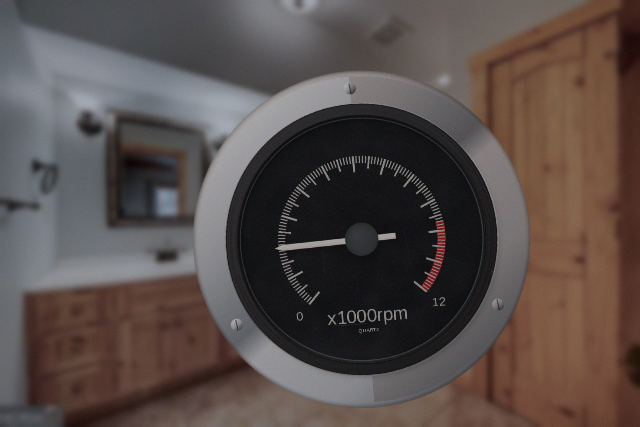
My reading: 2000 rpm
